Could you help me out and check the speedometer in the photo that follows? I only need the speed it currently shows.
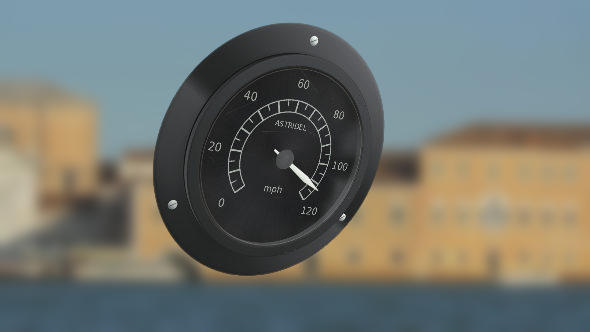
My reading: 112.5 mph
